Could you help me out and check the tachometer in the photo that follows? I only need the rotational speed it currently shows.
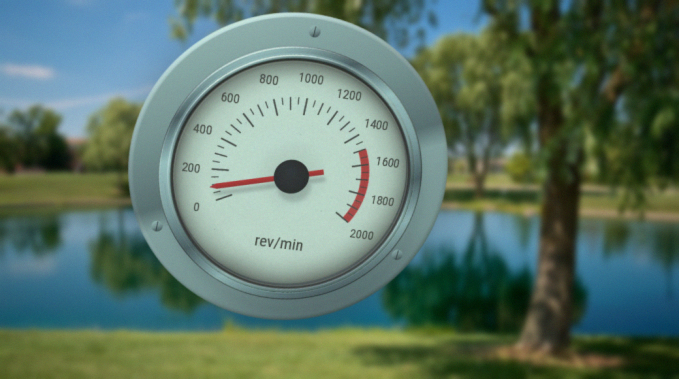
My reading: 100 rpm
